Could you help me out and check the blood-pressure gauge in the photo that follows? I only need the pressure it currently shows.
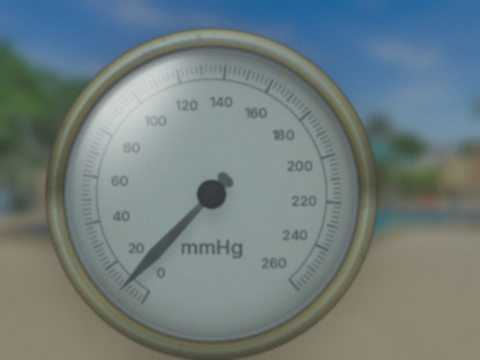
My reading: 10 mmHg
